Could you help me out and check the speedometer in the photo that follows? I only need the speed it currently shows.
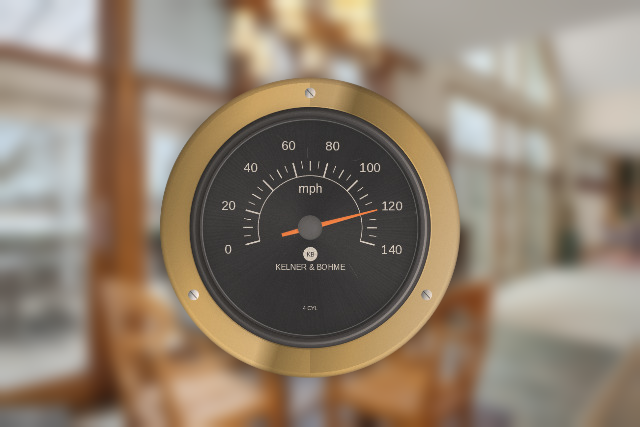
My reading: 120 mph
